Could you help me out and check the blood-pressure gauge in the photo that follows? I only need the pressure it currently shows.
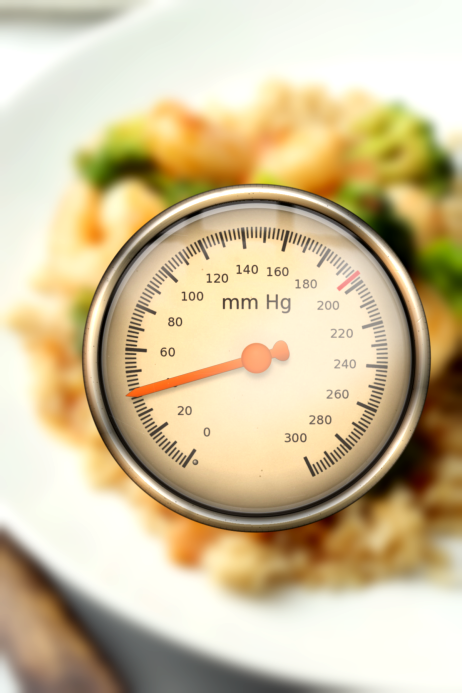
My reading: 40 mmHg
